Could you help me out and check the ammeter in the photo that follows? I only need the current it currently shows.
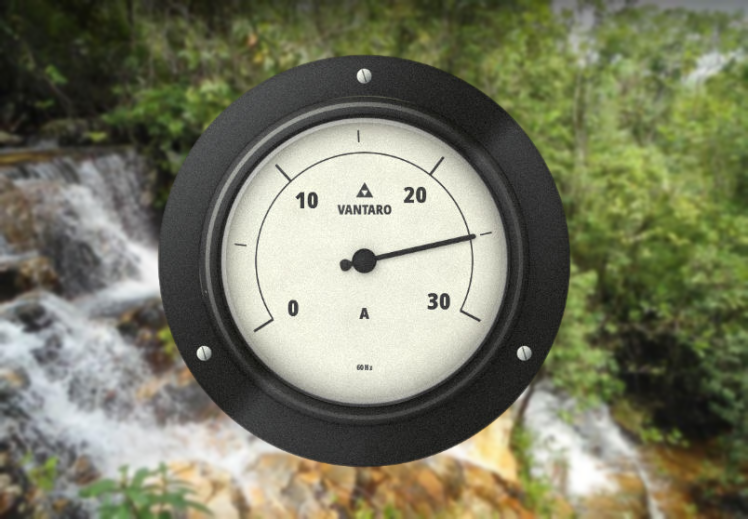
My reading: 25 A
